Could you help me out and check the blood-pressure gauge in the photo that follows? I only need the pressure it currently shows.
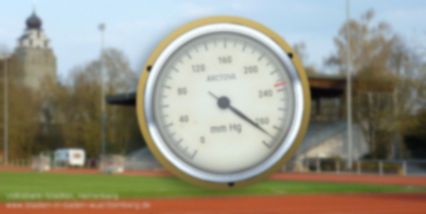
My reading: 290 mmHg
